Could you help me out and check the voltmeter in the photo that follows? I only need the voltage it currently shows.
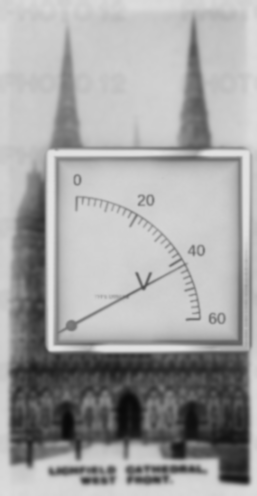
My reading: 42 V
